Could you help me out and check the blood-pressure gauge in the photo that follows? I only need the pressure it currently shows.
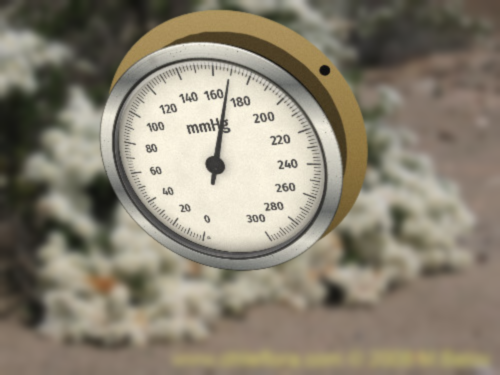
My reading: 170 mmHg
